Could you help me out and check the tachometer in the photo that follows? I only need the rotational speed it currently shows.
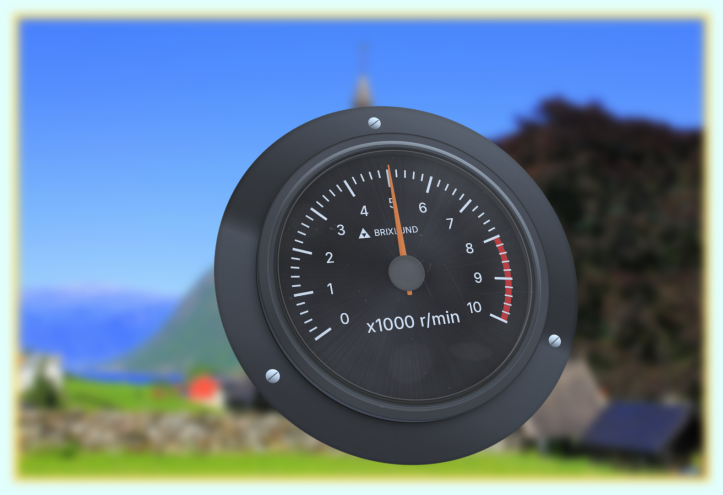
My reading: 5000 rpm
